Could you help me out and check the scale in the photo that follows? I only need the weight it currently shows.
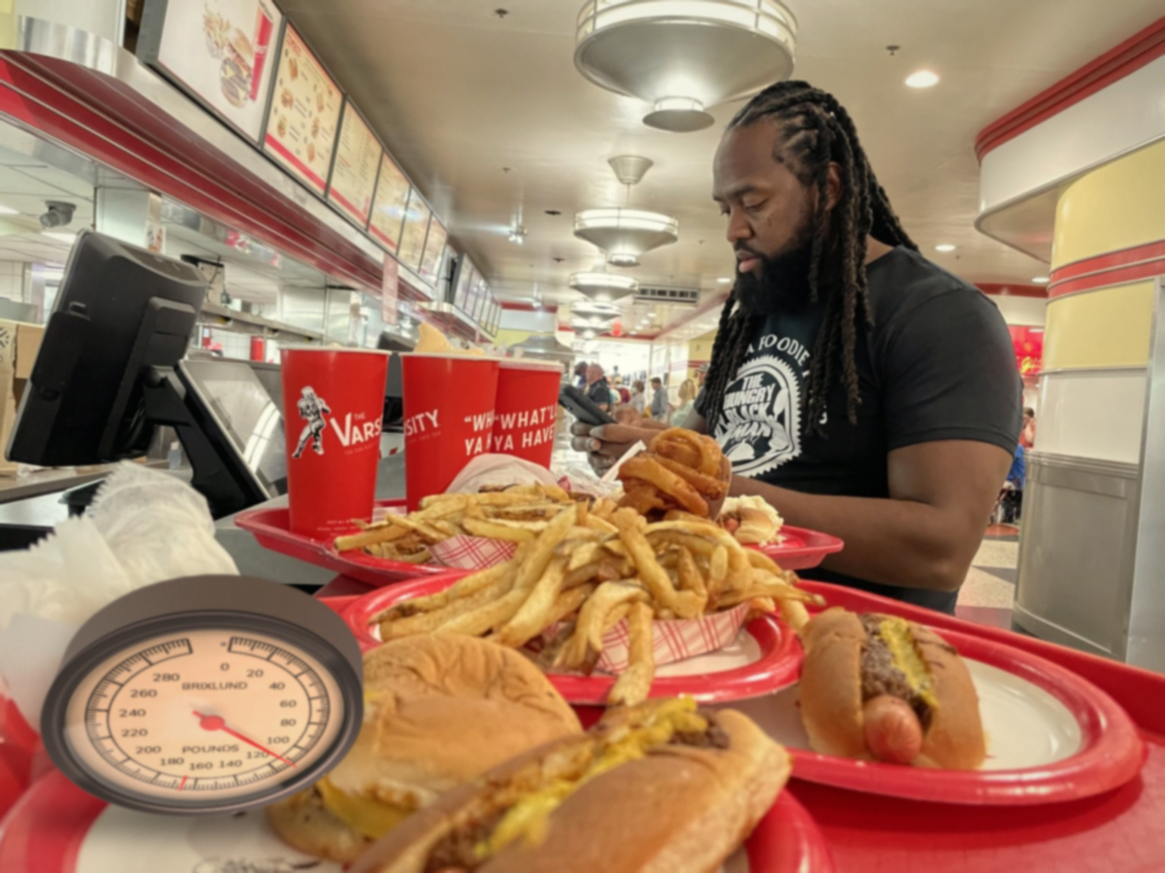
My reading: 110 lb
